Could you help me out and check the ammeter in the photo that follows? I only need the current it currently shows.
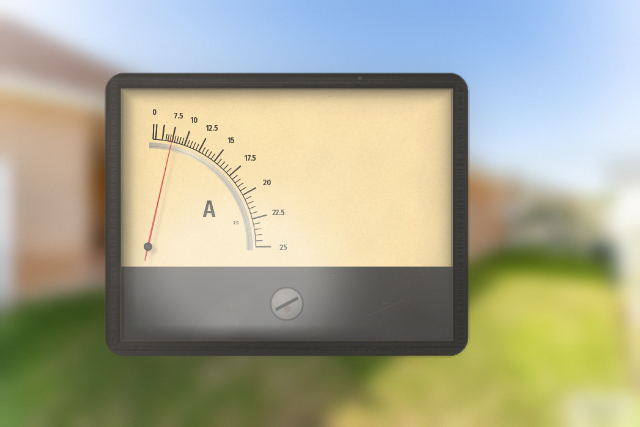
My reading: 7.5 A
